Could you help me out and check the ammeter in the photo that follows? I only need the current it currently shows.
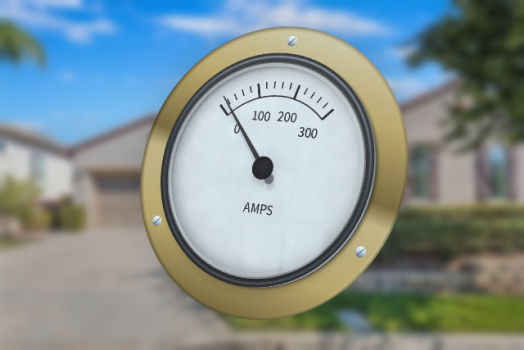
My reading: 20 A
